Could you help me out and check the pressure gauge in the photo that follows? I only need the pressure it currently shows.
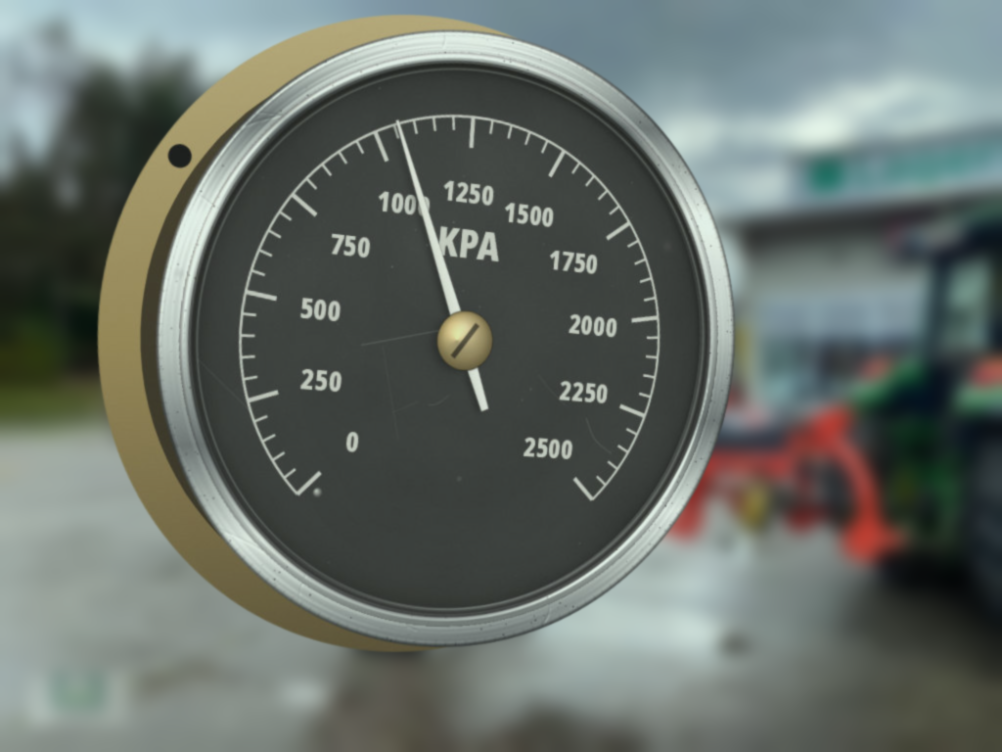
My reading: 1050 kPa
